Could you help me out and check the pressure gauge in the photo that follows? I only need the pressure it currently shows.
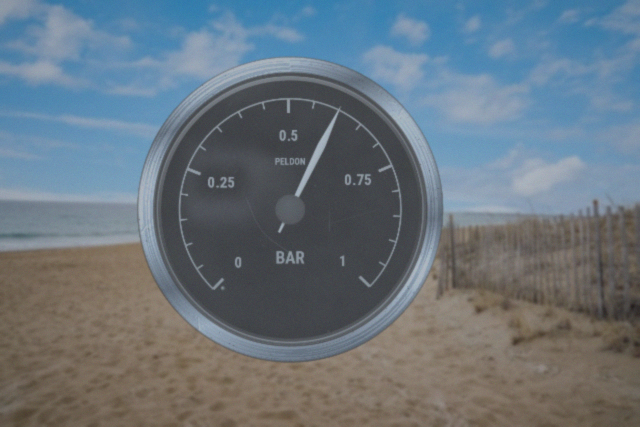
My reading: 0.6 bar
